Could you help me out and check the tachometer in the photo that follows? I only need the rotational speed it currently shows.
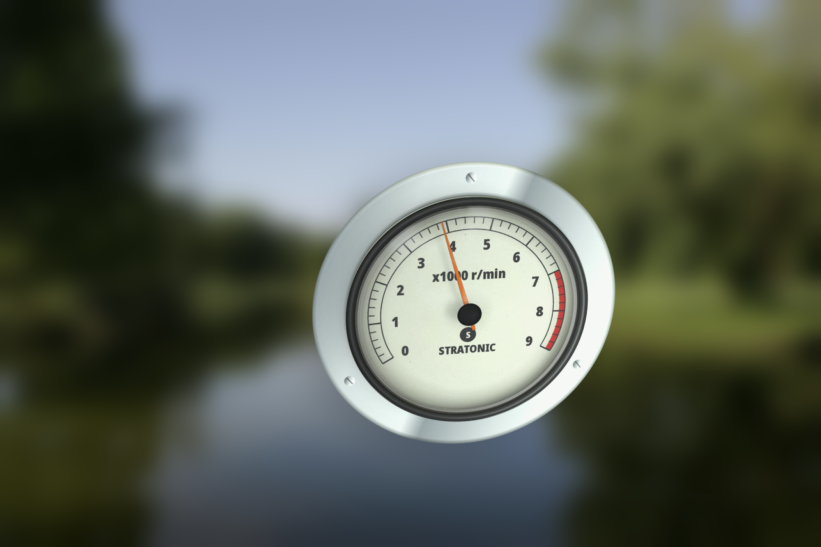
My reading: 3900 rpm
